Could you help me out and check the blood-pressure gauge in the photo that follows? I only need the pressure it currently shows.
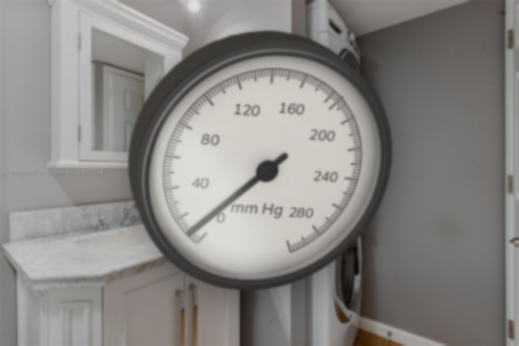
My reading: 10 mmHg
